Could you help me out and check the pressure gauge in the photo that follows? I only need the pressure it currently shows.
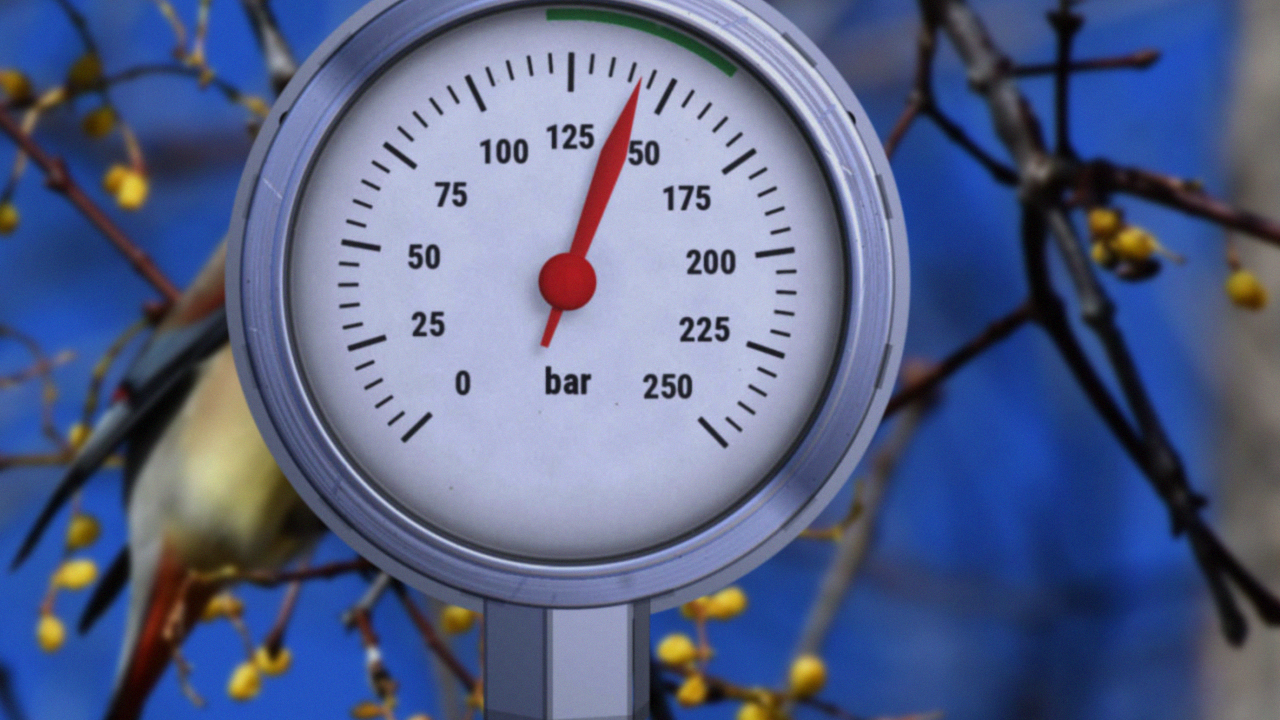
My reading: 142.5 bar
